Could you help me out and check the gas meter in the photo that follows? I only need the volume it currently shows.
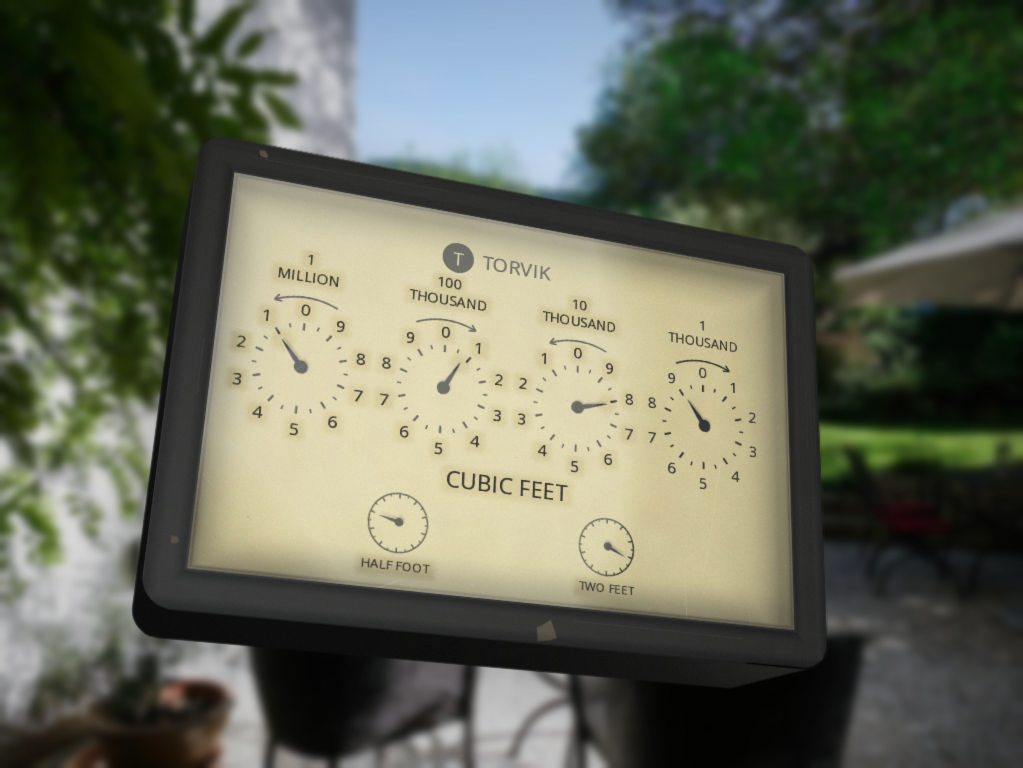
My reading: 107900 ft³
